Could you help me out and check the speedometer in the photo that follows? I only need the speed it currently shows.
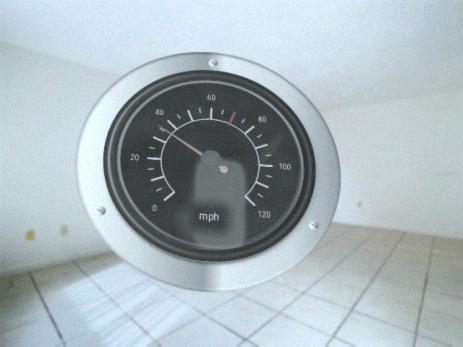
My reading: 35 mph
